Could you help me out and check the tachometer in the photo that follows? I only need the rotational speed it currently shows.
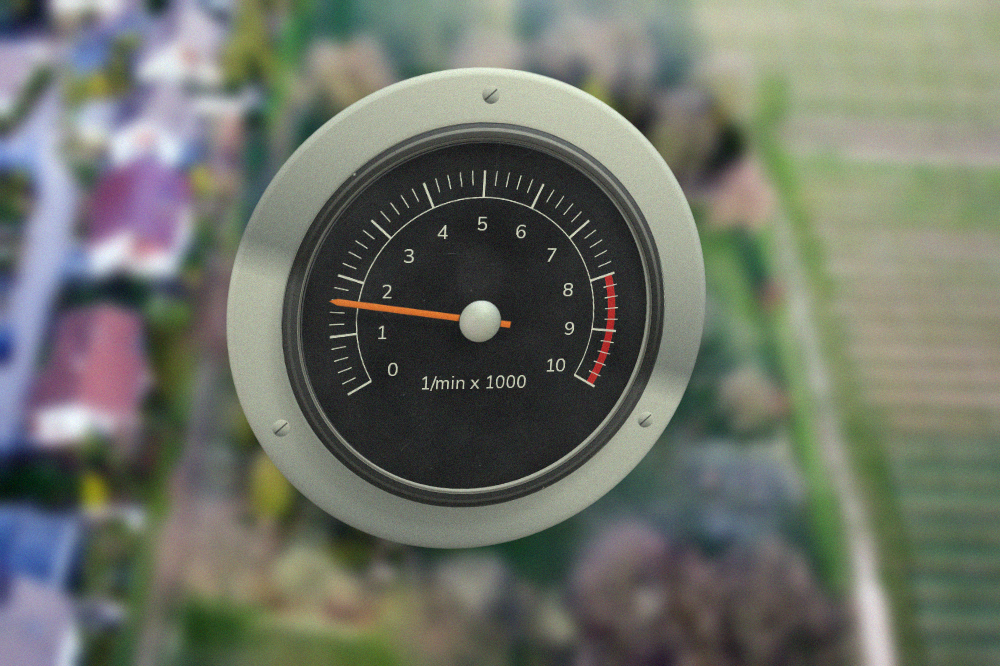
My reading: 1600 rpm
